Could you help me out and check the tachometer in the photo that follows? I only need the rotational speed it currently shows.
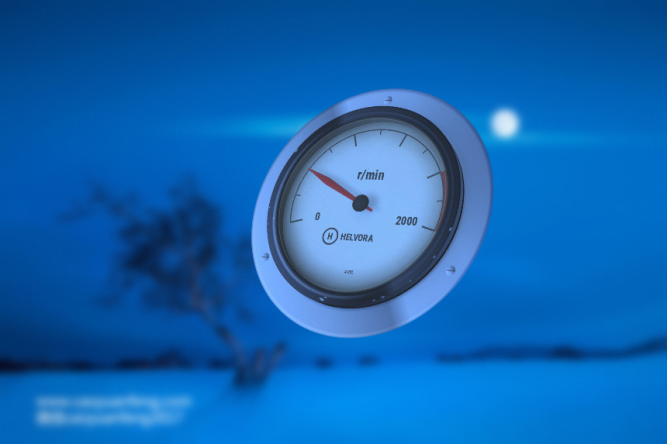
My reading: 400 rpm
